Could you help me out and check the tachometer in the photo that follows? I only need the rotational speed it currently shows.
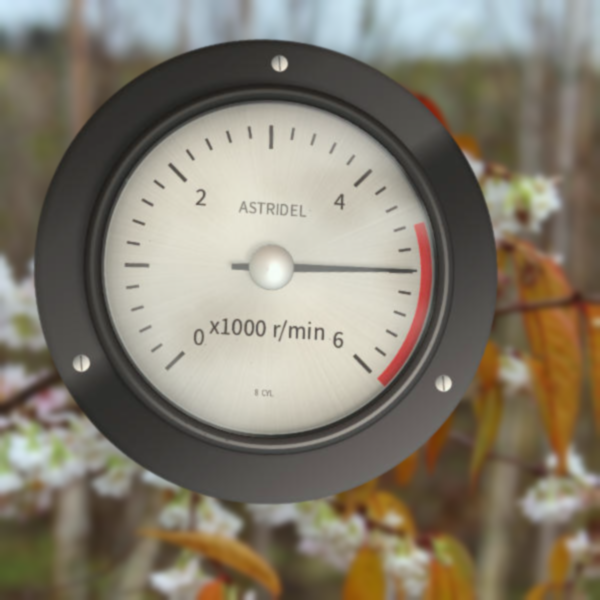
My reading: 5000 rpm
